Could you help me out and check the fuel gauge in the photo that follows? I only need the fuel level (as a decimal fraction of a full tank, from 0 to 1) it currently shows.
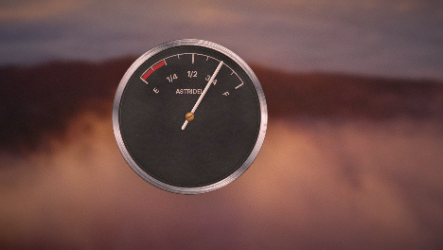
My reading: 0.75
